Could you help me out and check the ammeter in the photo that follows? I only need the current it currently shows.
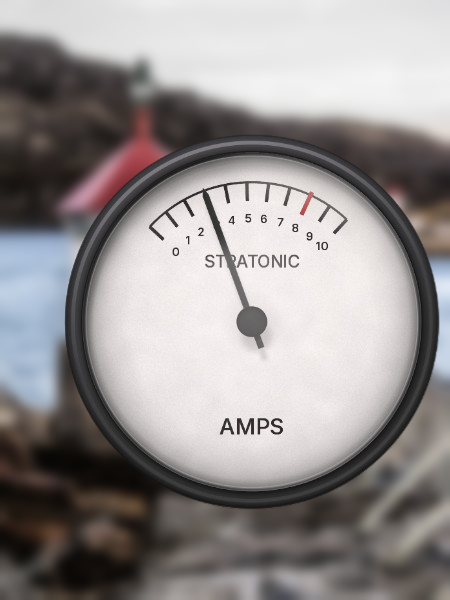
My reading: 3 A
